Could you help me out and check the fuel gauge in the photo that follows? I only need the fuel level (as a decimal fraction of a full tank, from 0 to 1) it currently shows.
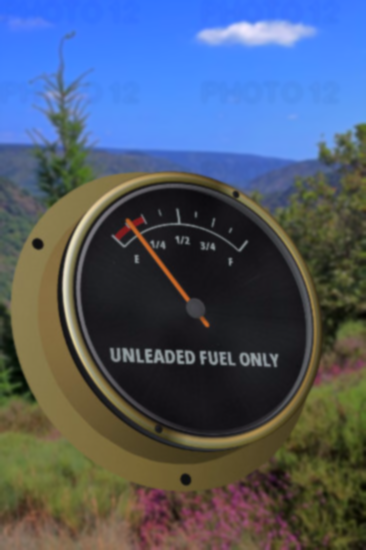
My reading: 0.125
